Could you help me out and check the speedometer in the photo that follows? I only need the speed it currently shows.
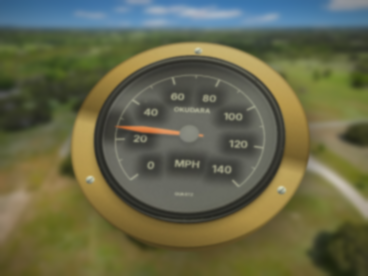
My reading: 25 mph
